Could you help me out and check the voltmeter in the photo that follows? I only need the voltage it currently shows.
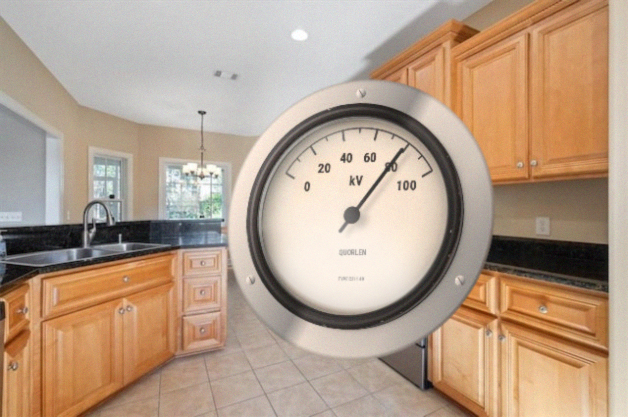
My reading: 80 kV
